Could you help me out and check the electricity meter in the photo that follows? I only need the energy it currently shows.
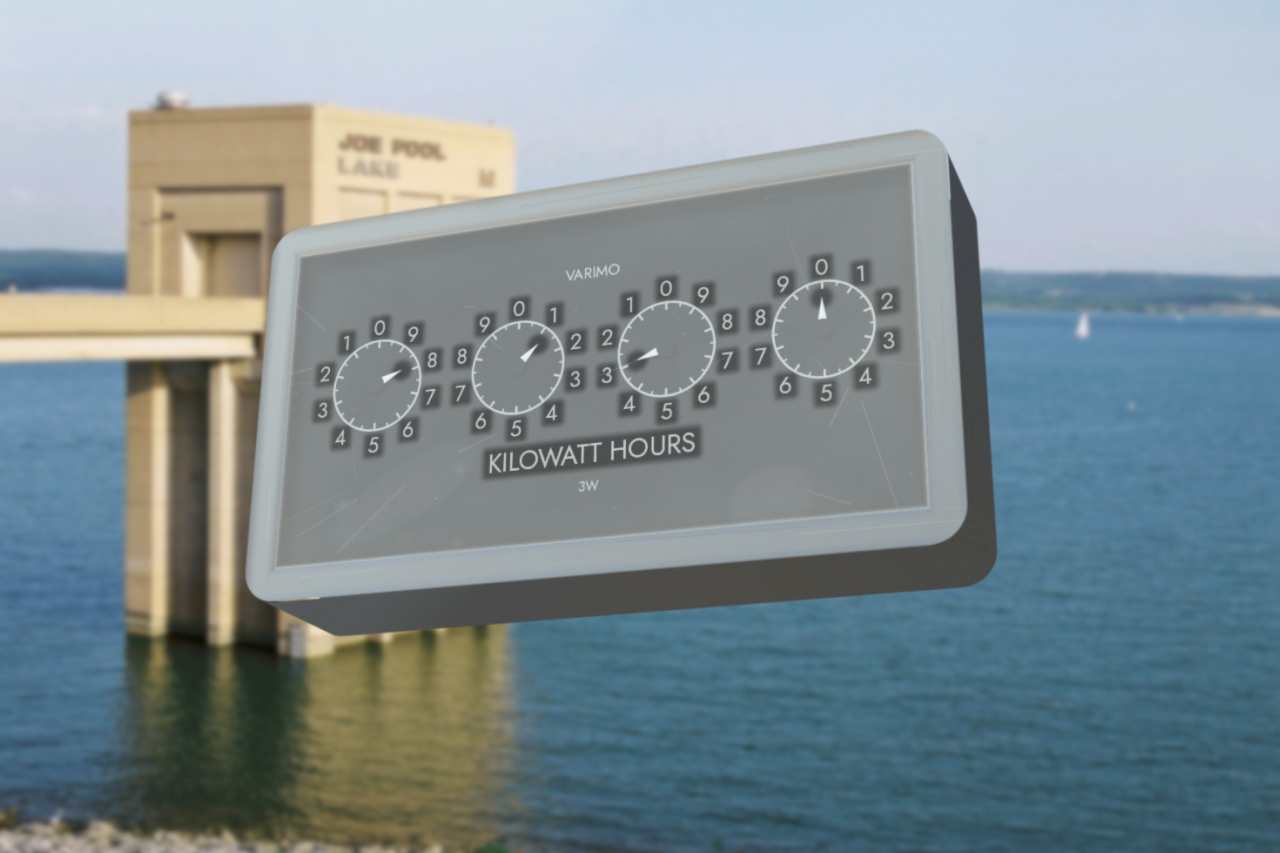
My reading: 8130 kWh
